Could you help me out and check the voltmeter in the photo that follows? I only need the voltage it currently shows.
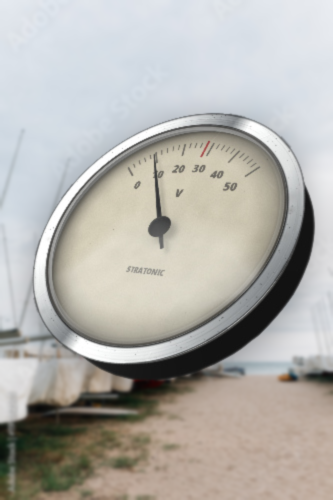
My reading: 10 V
